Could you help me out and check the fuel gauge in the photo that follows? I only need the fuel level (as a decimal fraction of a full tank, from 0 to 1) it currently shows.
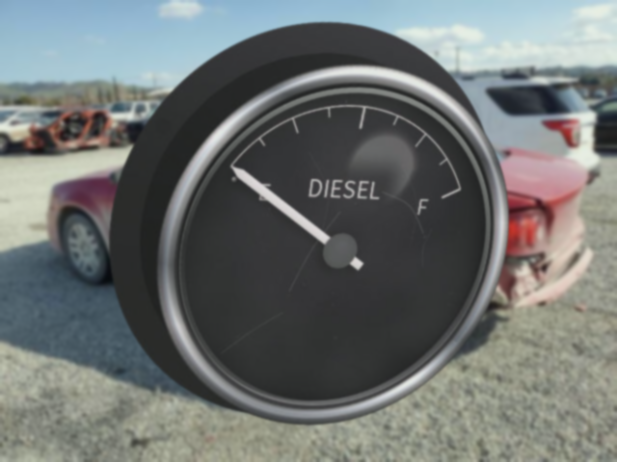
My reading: 0
